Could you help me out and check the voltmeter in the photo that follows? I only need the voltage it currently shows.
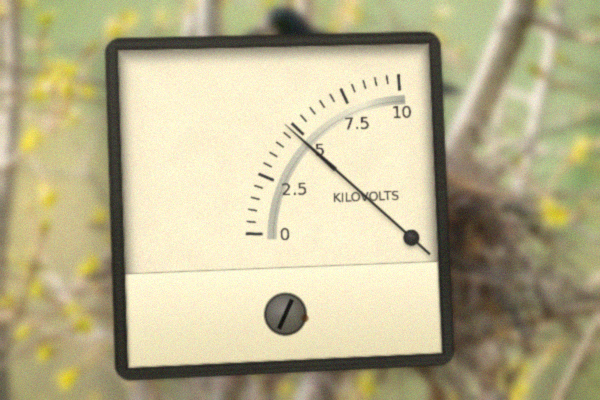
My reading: 4.75 kV
